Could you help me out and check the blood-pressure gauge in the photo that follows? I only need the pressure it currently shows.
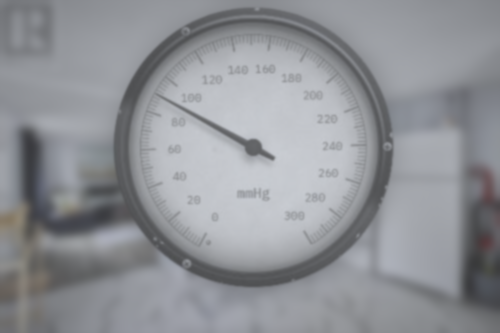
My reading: 90 mmHg
